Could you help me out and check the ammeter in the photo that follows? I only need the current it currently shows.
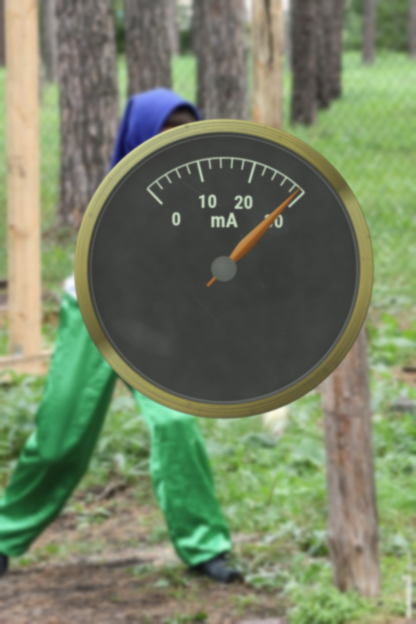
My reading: 29 mA
